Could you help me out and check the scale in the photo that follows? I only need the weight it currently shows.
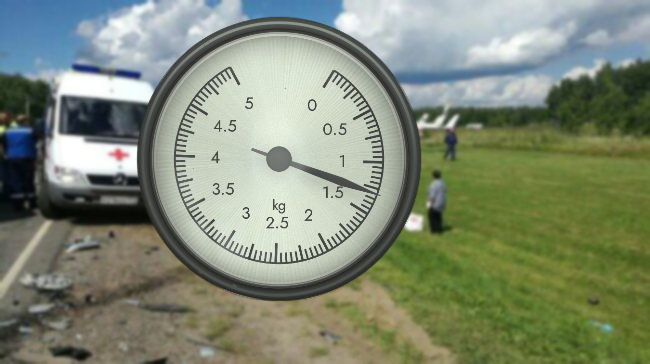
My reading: 1.3 kg
